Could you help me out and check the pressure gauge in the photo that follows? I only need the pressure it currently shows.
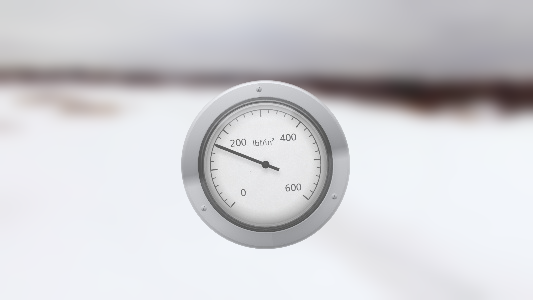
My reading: 160 psi
